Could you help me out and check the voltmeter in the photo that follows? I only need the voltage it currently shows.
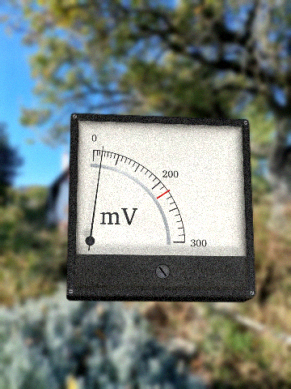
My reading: 50 mV
